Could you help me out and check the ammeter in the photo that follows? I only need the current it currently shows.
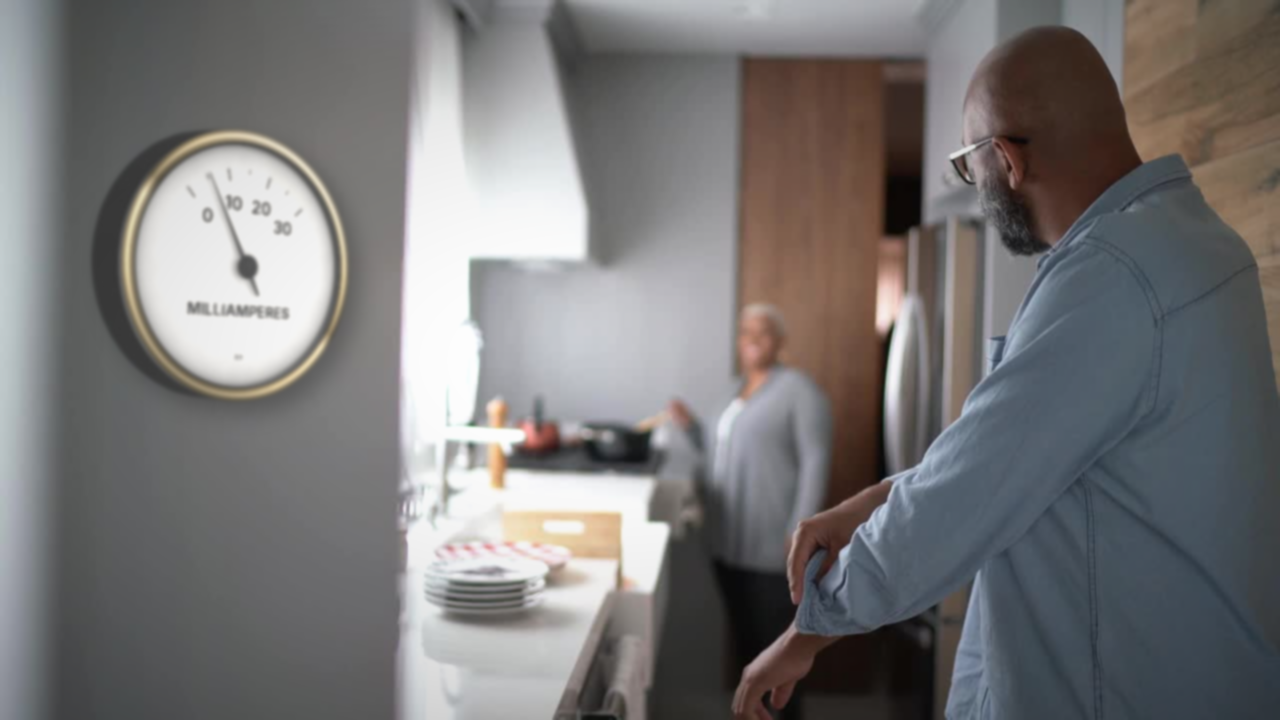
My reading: 5 mA
